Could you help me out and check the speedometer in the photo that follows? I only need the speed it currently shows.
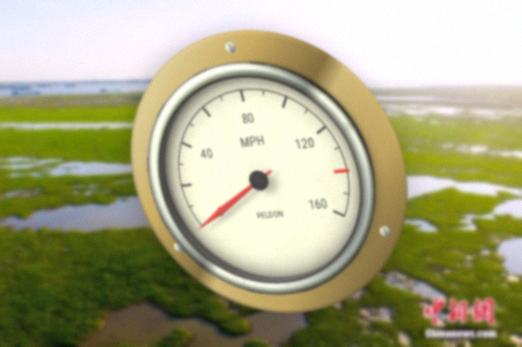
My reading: 0 mph
